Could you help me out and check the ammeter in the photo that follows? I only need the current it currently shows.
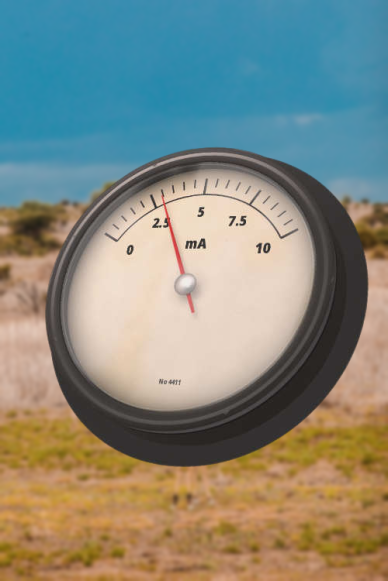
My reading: 3 mA
